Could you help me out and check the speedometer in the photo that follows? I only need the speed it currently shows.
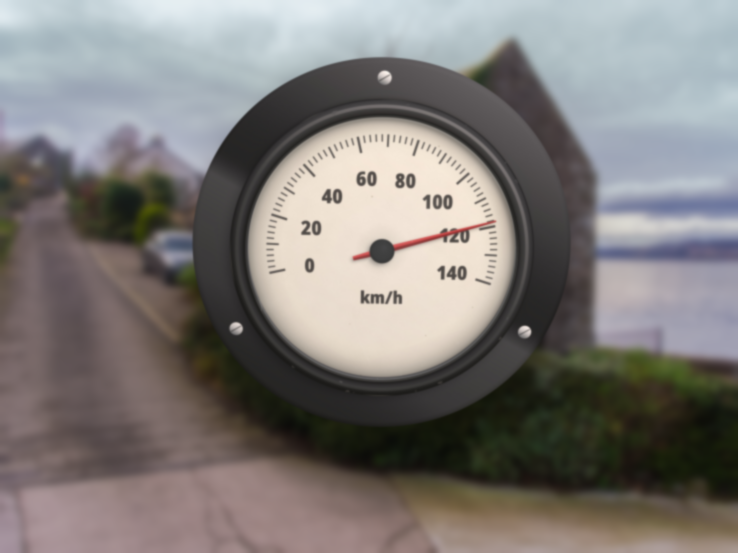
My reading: 118 km/h
